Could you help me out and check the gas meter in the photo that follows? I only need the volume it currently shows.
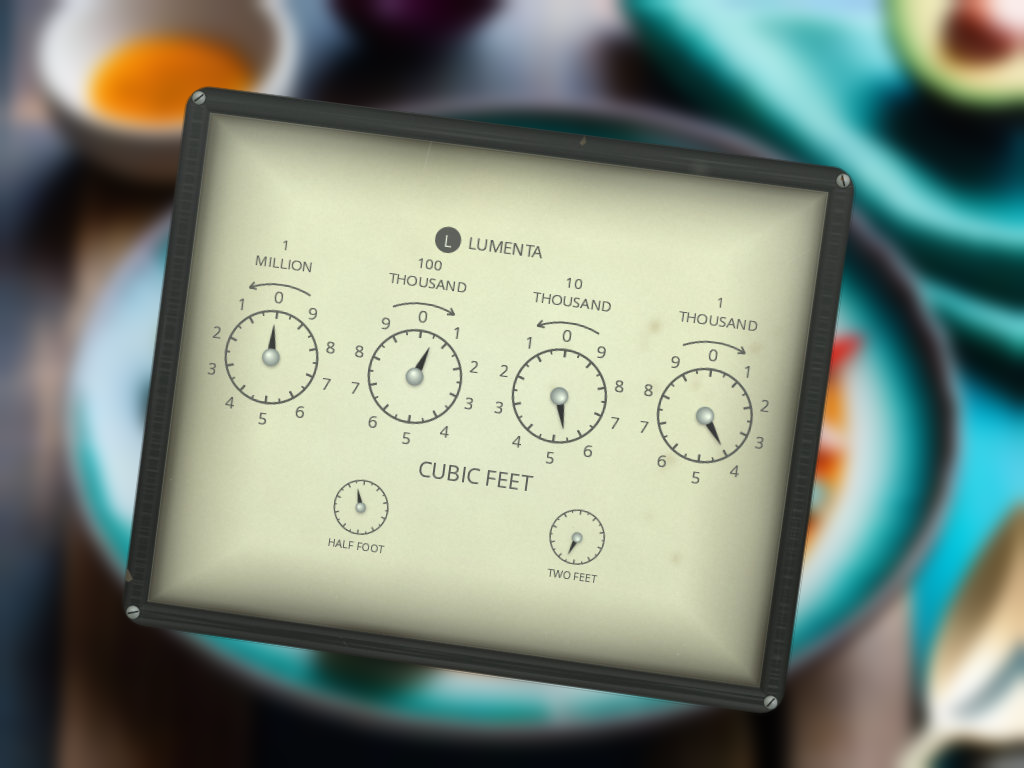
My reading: 5400 ft³
